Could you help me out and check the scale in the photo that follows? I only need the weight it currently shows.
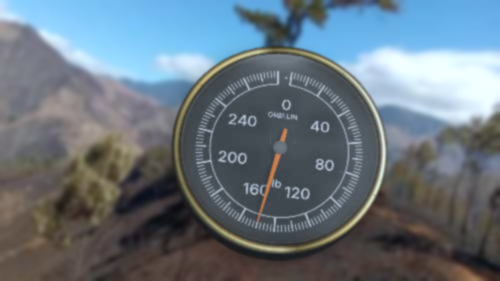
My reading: 150 lb
